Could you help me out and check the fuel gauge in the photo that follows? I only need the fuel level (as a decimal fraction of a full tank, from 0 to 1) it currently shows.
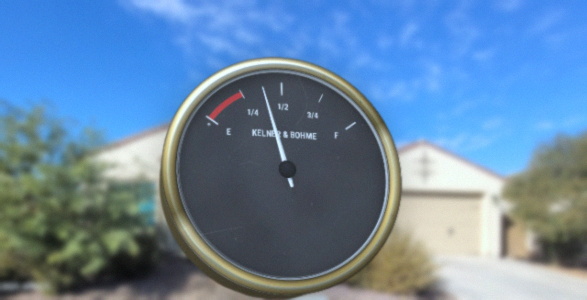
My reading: 0.375
